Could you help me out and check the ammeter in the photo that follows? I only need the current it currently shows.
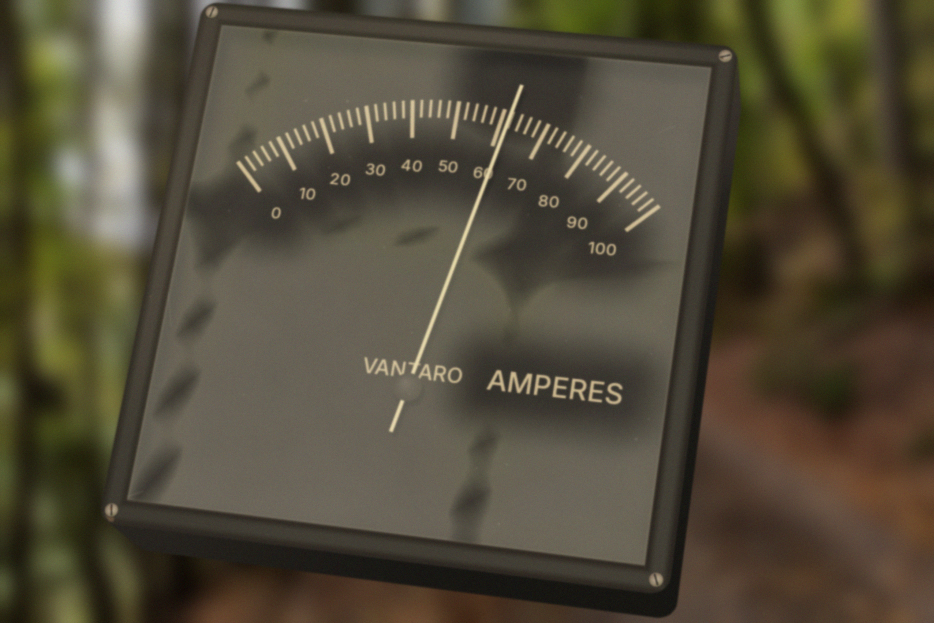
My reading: 62 A
